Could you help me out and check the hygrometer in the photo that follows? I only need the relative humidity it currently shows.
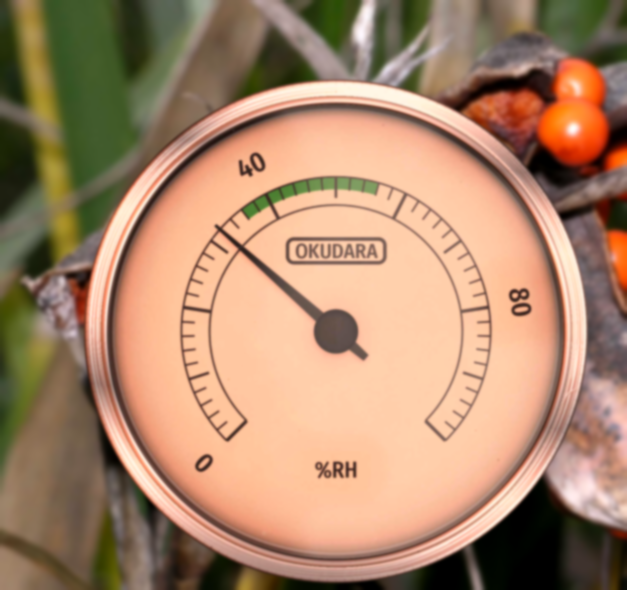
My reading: 32 %
